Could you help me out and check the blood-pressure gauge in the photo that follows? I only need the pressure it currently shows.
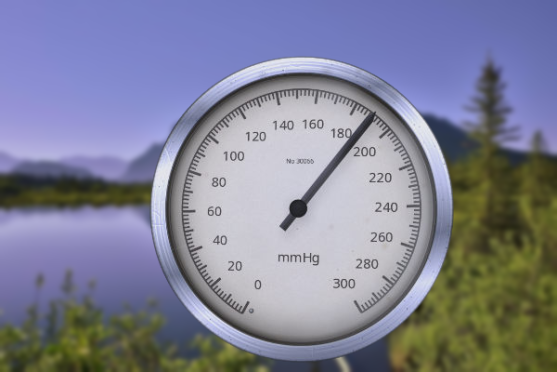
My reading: 190 mmHg
